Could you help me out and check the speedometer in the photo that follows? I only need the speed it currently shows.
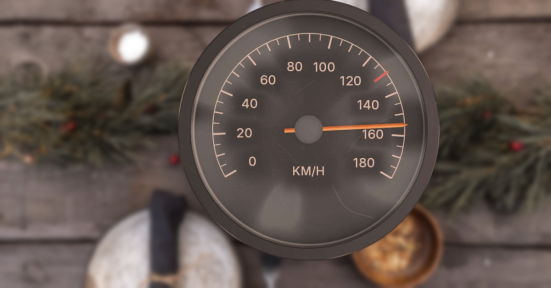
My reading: 155 km/h
